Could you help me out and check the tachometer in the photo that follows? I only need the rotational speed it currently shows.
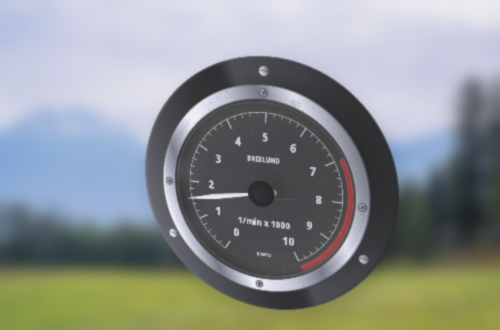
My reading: 1600 rpm
